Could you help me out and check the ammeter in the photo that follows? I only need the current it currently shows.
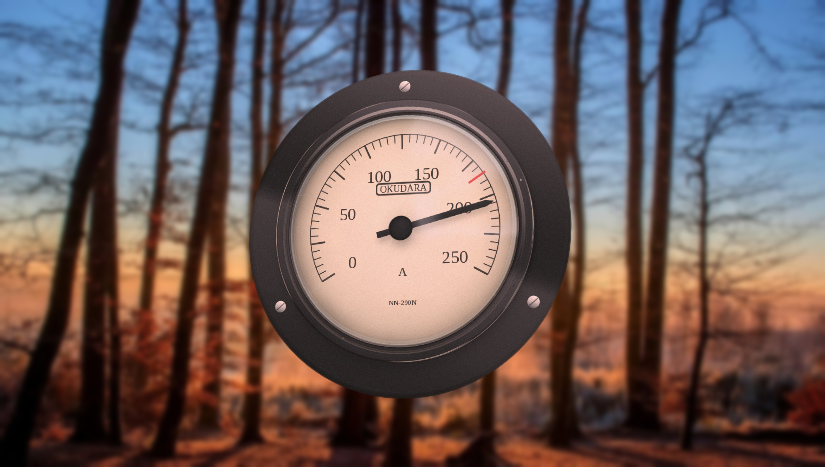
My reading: 205 A
